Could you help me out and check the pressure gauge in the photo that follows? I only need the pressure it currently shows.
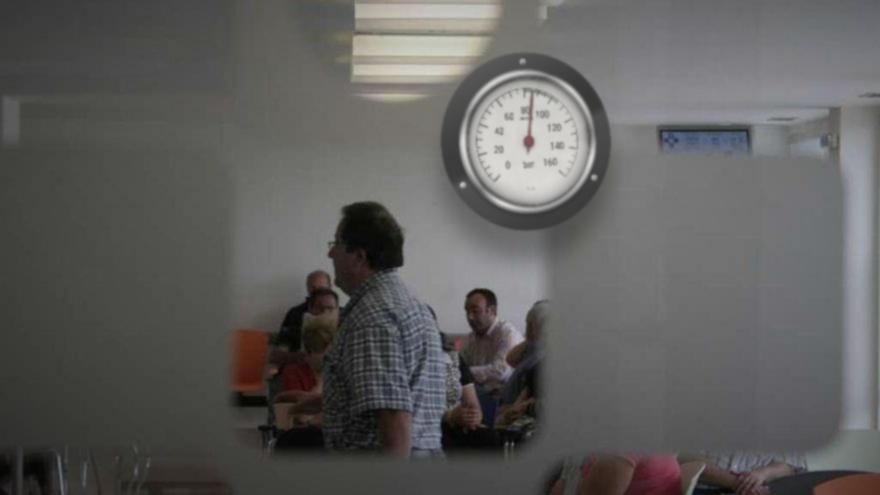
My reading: 85 bar
